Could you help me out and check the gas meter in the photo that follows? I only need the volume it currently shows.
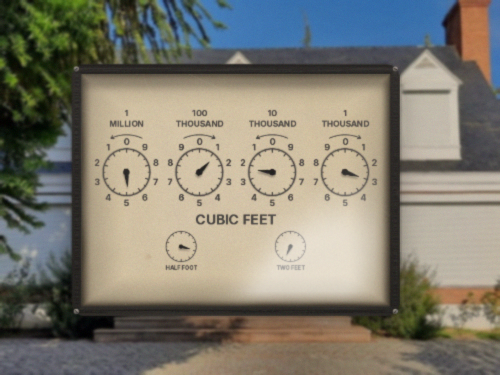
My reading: 512300 ft³
